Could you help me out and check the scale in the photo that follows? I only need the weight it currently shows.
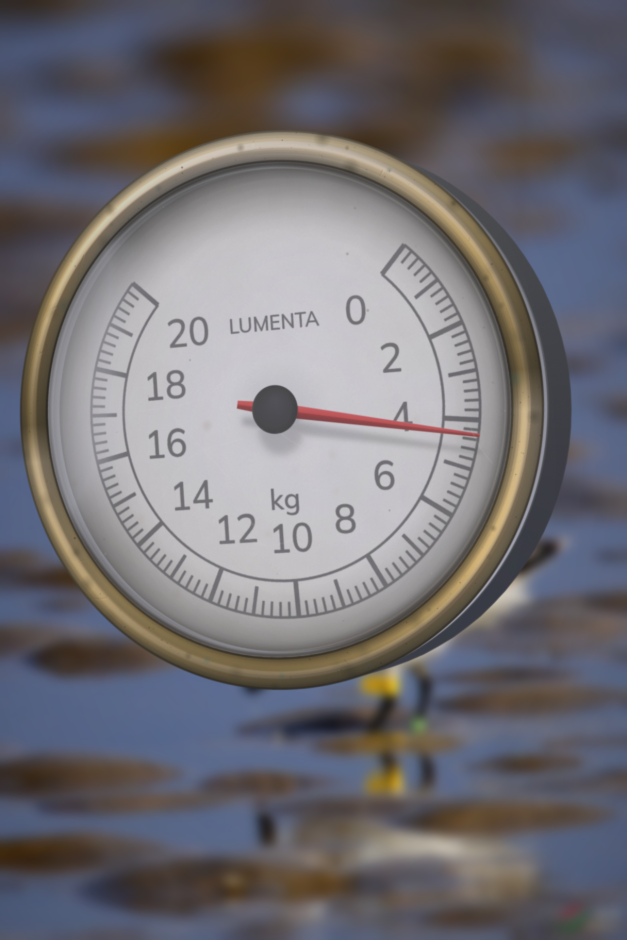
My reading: 4.3 kg
